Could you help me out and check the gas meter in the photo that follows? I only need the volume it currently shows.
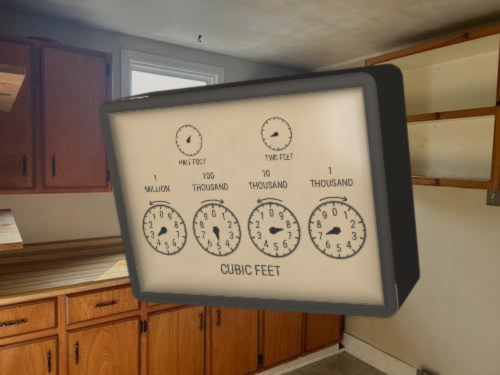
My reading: 347700 ft³
